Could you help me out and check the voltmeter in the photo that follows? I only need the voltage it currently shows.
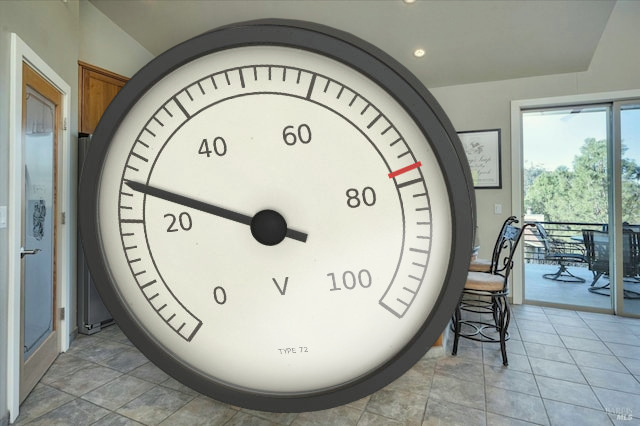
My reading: 26 V
